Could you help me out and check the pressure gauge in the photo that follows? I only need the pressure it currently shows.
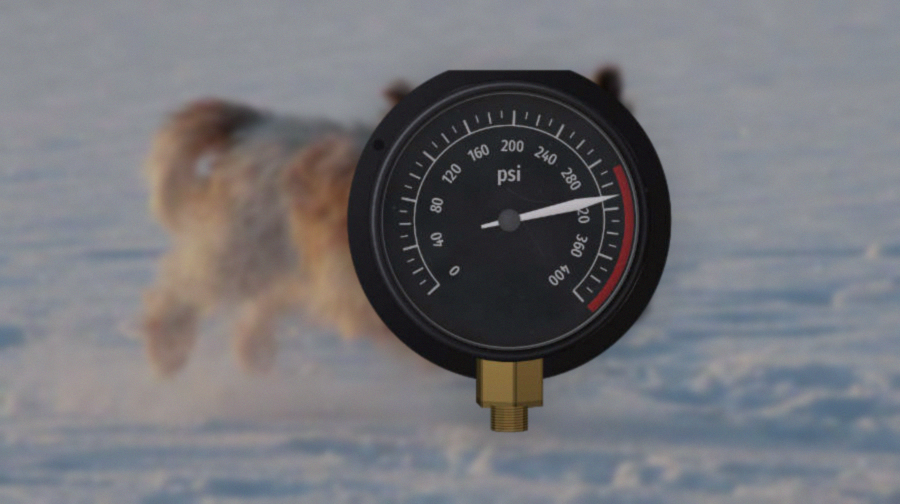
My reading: 310 psi
